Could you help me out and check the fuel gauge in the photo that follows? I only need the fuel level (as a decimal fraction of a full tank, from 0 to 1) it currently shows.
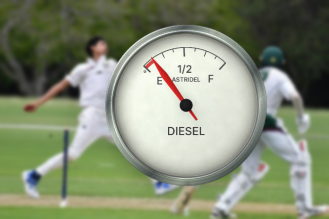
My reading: 0.125
